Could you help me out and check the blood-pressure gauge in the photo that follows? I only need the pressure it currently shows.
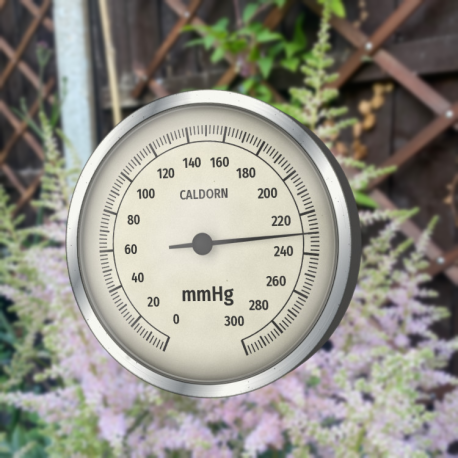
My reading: 230 mmHg
